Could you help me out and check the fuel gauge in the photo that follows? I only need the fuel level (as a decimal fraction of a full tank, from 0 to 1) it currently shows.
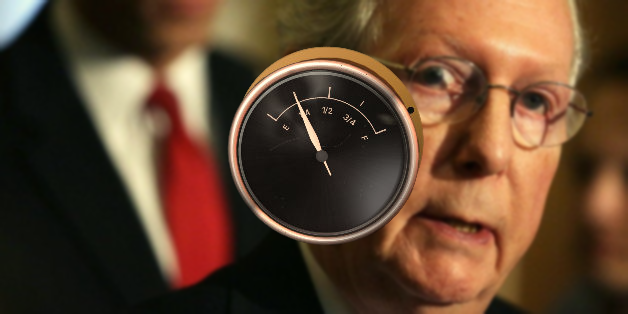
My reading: 0.25
